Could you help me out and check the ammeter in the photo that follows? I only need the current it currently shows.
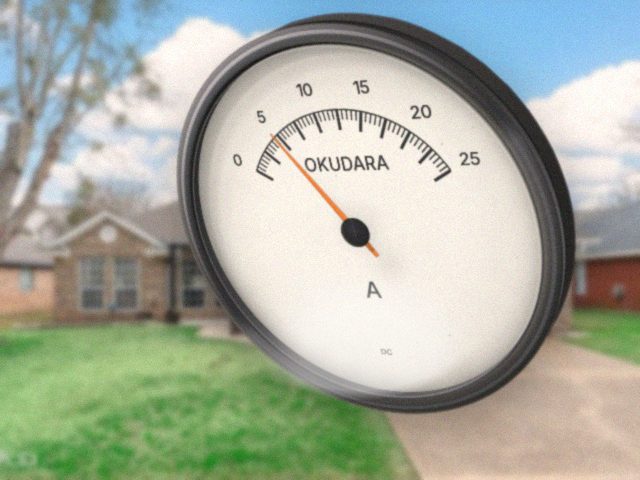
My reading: 5 A
